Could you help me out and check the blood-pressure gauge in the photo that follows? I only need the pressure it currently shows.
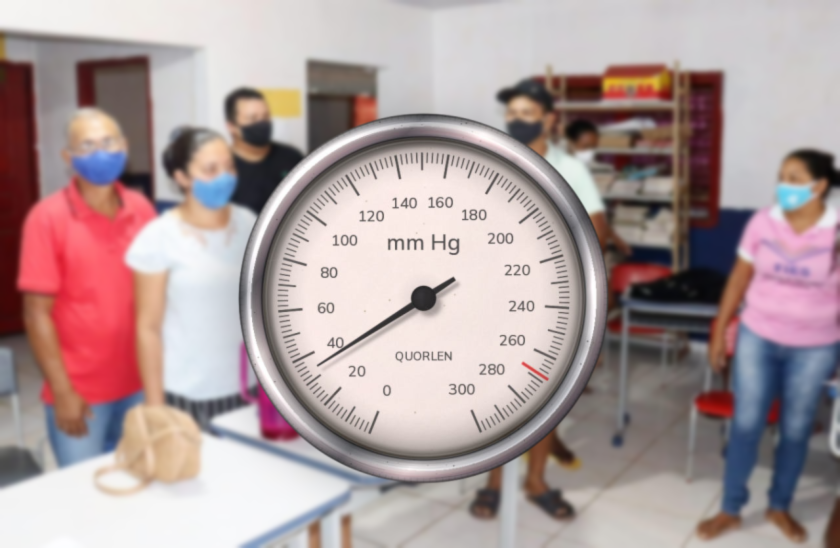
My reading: 34 mmHg
